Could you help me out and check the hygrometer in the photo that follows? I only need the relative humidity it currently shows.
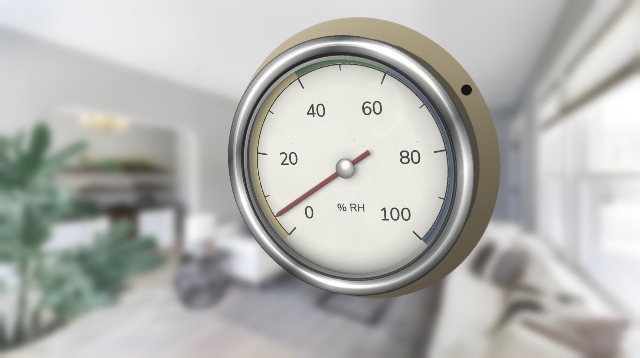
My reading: 5 %
